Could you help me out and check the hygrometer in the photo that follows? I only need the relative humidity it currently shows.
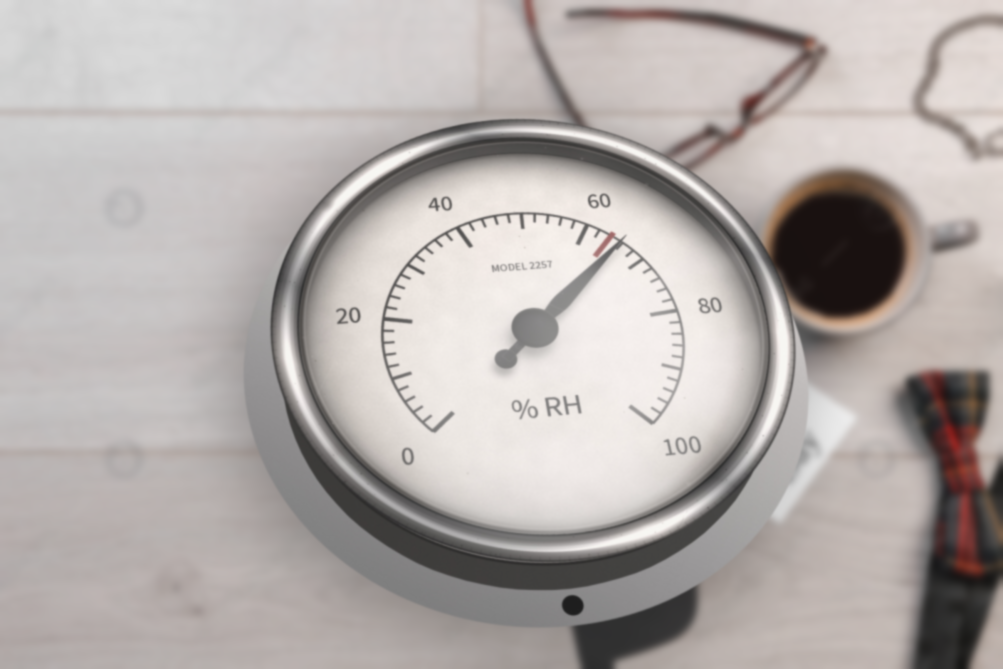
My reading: 66 %
